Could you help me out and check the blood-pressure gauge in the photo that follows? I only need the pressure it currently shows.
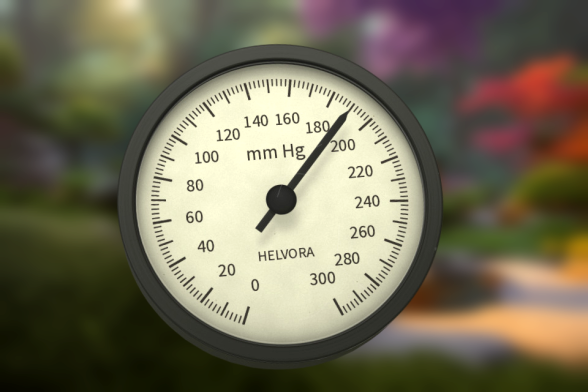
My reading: 190 mmHg
